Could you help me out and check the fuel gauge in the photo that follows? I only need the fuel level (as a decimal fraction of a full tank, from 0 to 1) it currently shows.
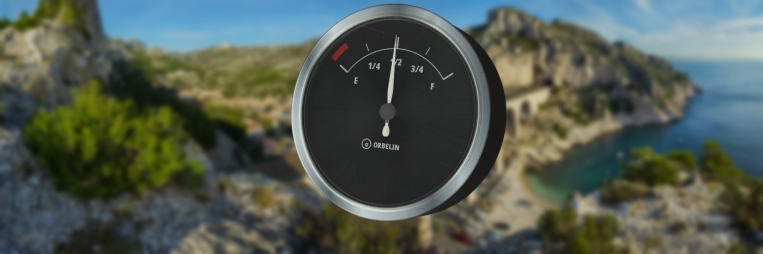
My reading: 0.5
